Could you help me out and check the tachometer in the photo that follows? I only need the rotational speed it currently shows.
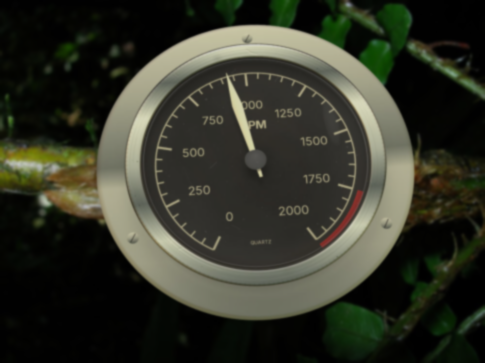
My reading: 925 rpm
